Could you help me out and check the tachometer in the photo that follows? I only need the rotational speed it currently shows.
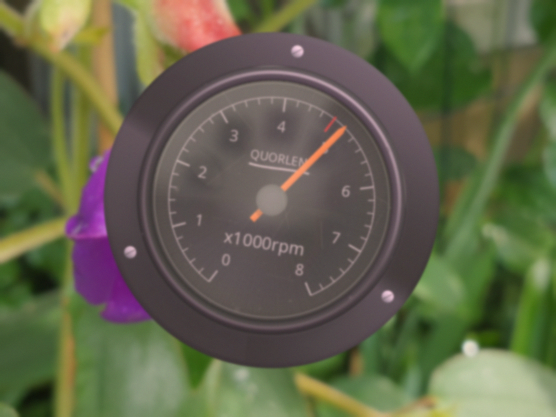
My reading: 5000 rpm
